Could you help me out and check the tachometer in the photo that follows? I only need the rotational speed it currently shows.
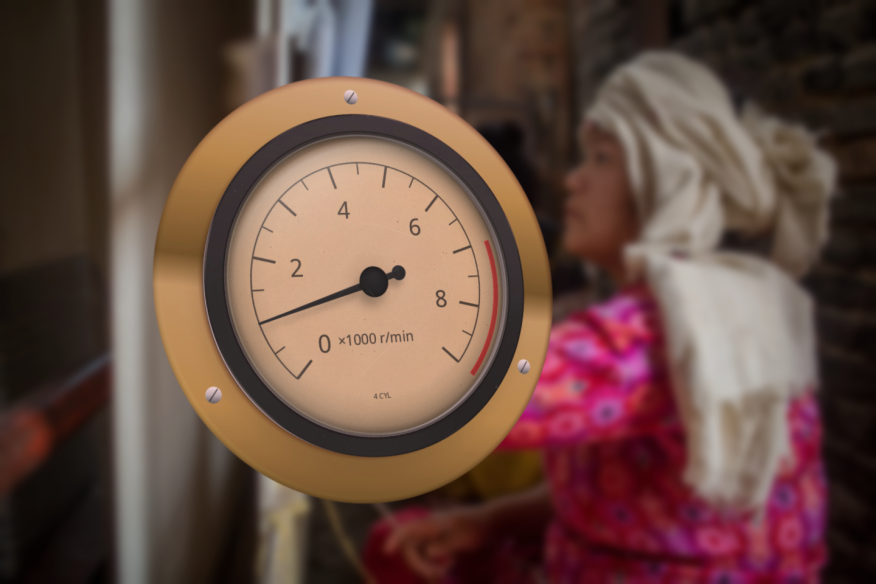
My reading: 1000 rpm
